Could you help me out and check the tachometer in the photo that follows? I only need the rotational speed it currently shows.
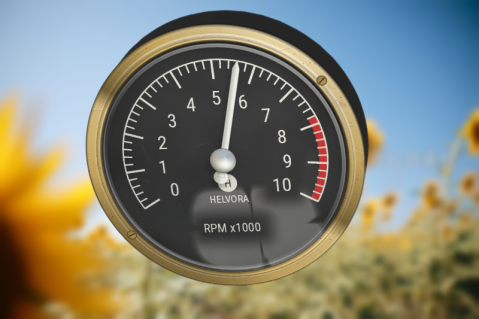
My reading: 5600 rpm
